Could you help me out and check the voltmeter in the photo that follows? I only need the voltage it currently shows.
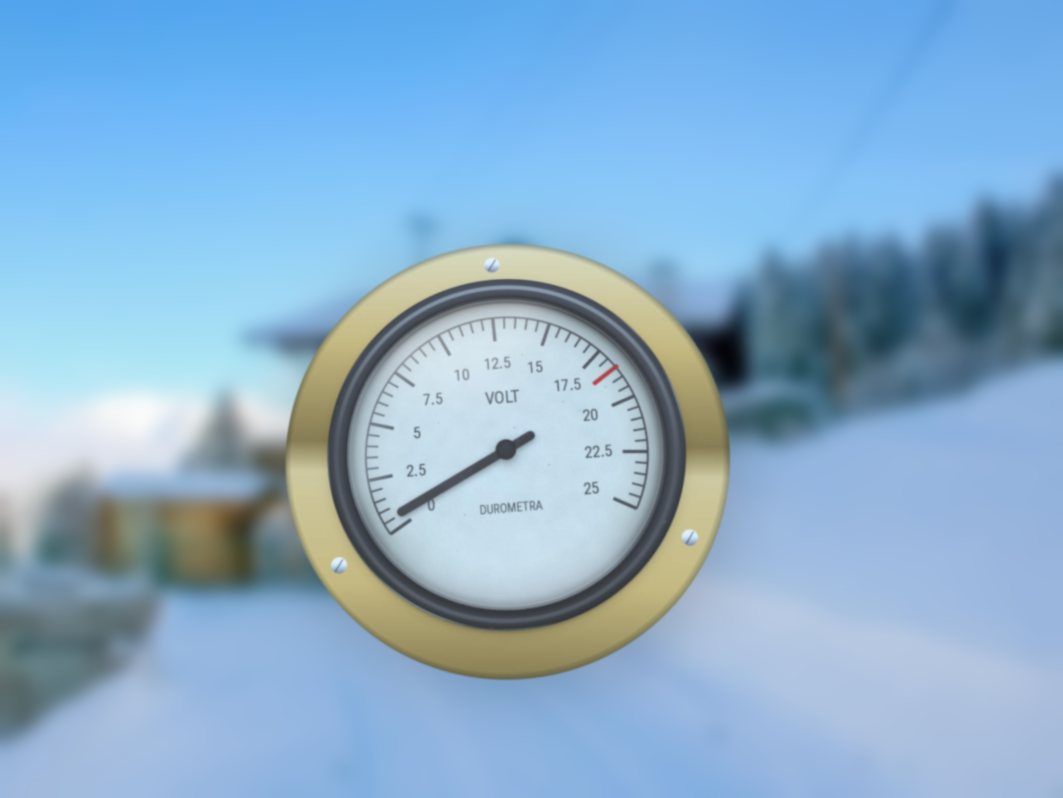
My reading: 0.5 V
